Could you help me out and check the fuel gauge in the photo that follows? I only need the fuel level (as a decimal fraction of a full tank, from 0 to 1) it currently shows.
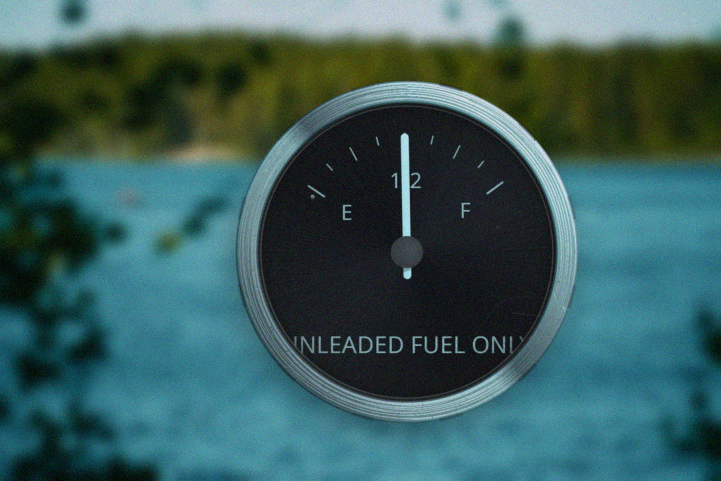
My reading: 0.5
